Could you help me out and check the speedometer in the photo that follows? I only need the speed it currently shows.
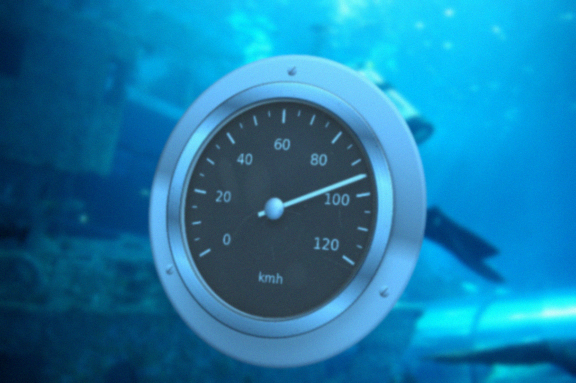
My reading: 95 km/h
